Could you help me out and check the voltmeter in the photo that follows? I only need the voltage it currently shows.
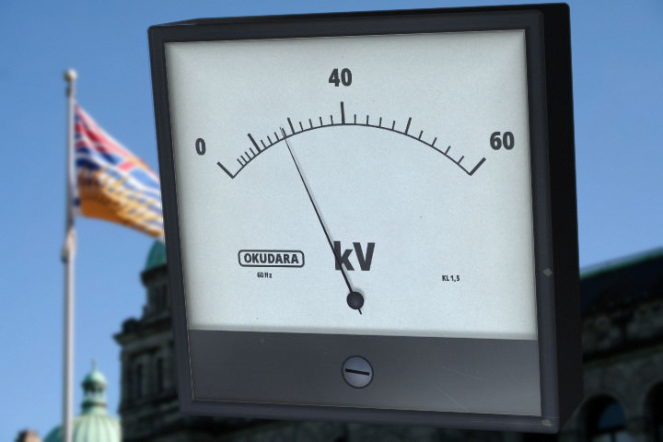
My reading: 28 kV
